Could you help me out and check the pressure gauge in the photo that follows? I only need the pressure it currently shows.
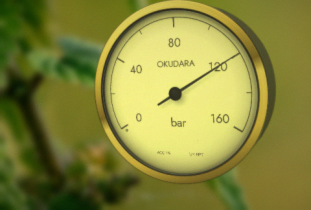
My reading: 120 bar
